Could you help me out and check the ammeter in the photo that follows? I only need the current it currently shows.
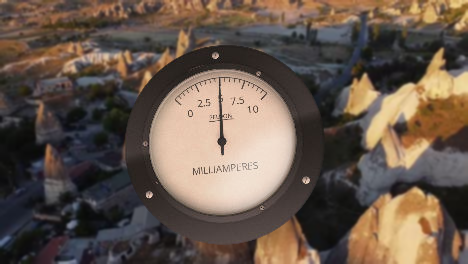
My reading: 5 mA
